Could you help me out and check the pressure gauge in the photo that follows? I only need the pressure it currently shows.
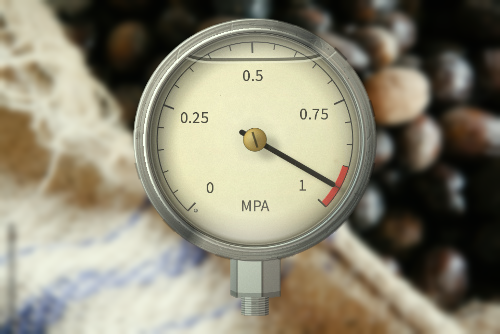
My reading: 0.95 MPa
